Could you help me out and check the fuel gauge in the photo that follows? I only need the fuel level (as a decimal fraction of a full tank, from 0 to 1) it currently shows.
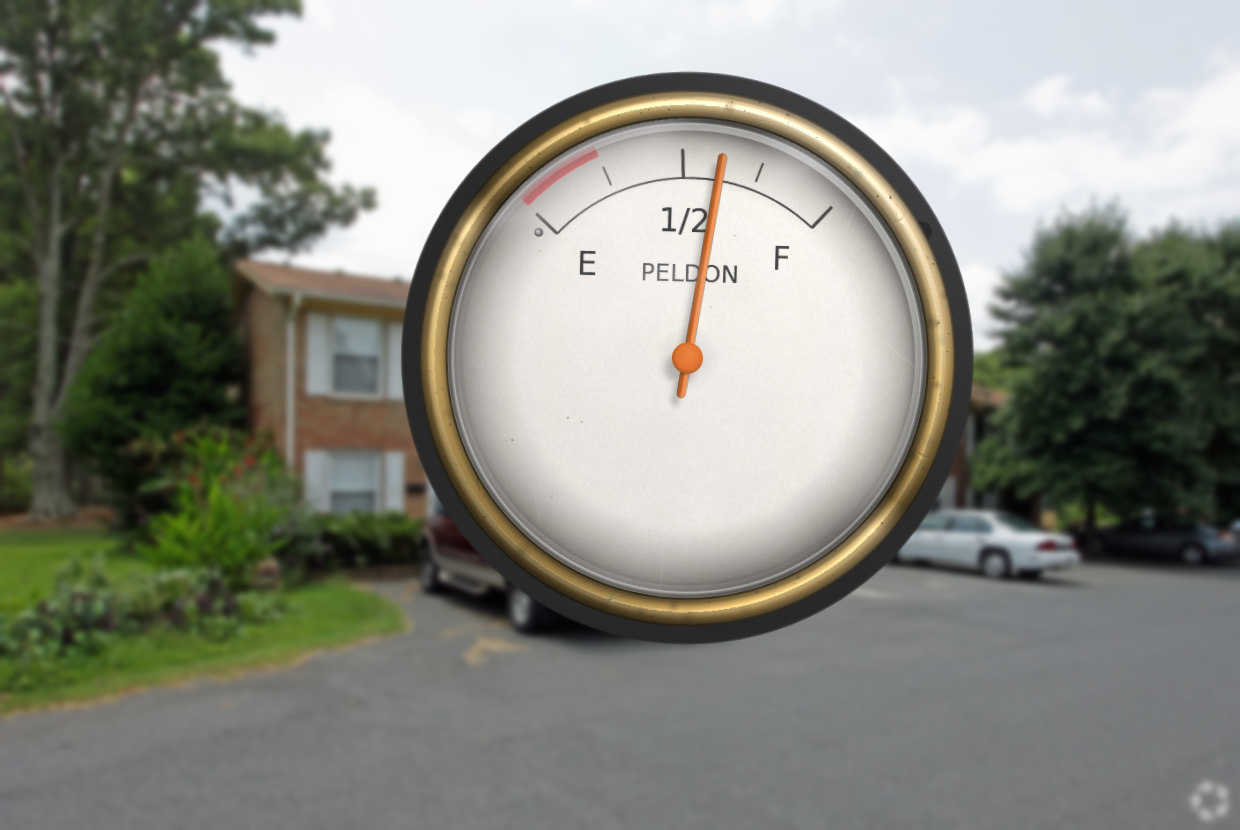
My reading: 0.625
